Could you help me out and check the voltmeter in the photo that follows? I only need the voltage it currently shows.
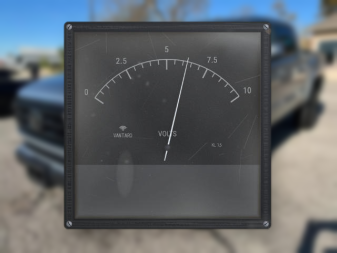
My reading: 6.25 V
